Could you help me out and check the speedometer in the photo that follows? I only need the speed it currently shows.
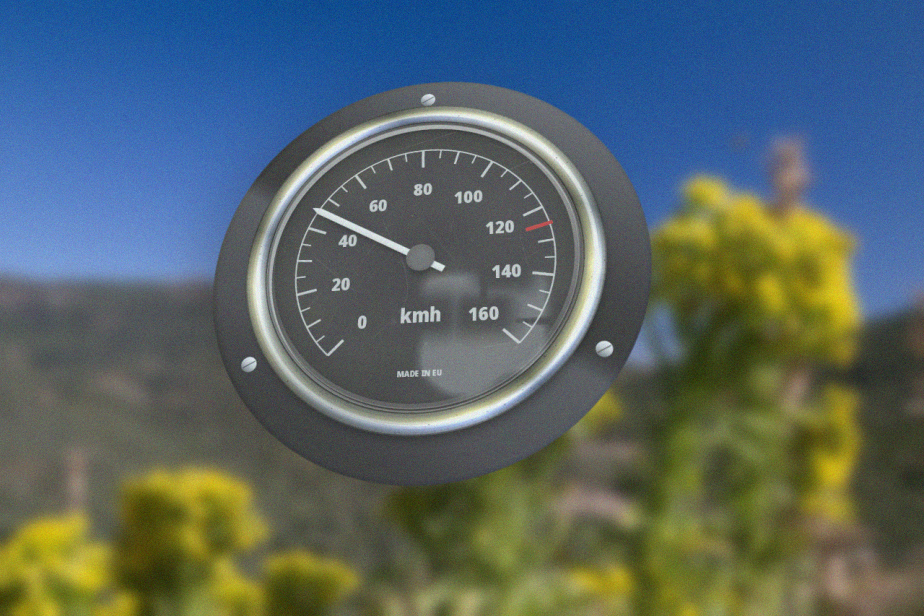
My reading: 45 km/h
